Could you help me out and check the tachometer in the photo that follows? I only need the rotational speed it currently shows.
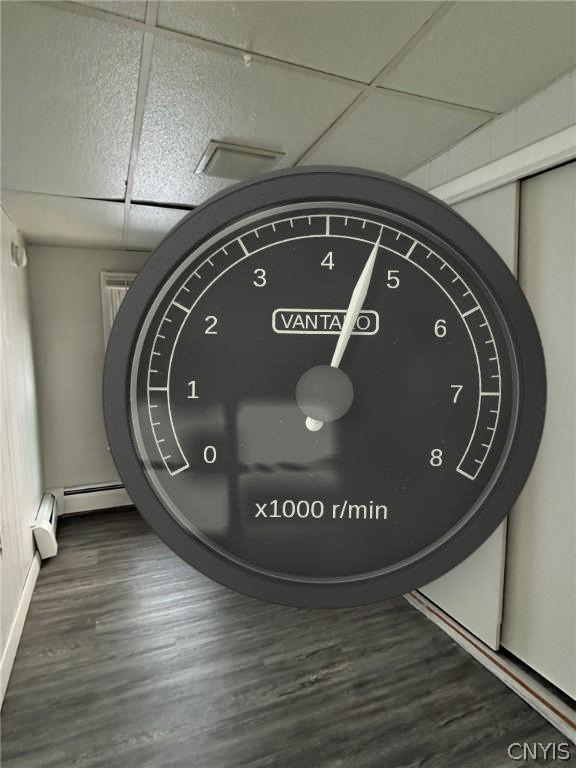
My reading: 4600 rpm
